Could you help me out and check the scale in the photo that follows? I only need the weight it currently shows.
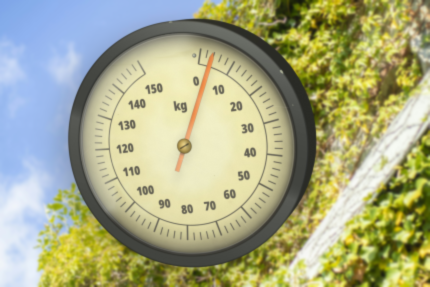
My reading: 4 kg
